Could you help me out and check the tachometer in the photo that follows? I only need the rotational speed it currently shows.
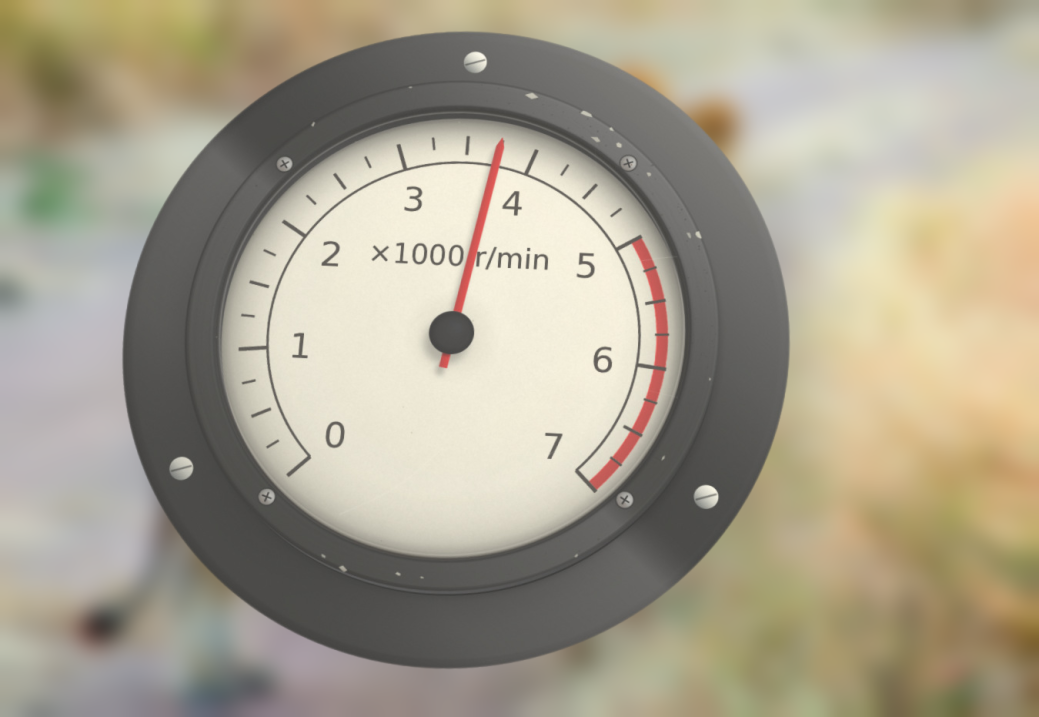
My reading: 3750 rpm
